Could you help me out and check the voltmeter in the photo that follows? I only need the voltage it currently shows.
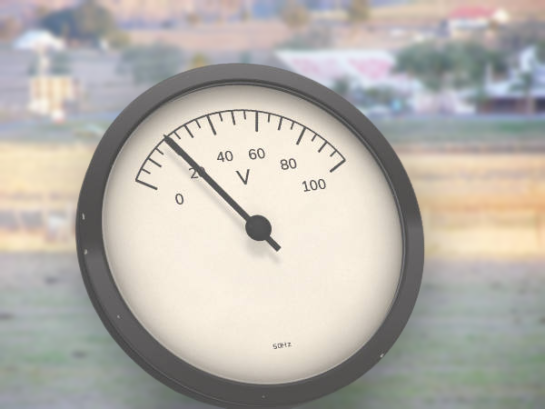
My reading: 20 V
